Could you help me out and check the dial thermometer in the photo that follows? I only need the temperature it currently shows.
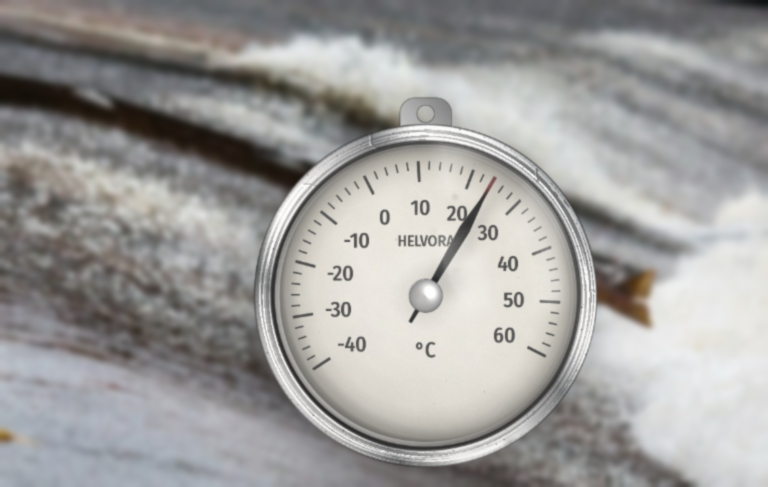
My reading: 24 °C
